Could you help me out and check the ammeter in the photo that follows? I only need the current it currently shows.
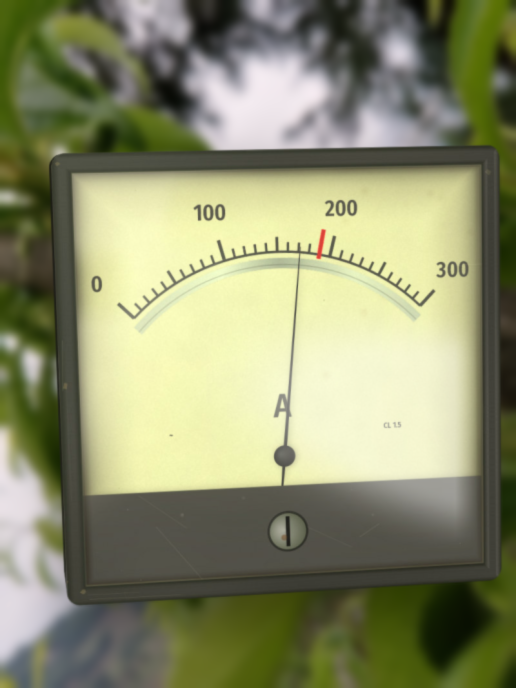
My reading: 170 A
